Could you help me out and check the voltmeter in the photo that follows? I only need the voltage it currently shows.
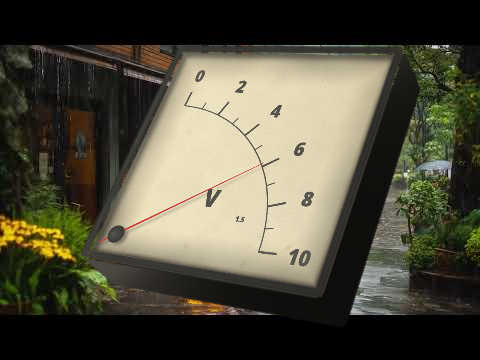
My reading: 6 V
